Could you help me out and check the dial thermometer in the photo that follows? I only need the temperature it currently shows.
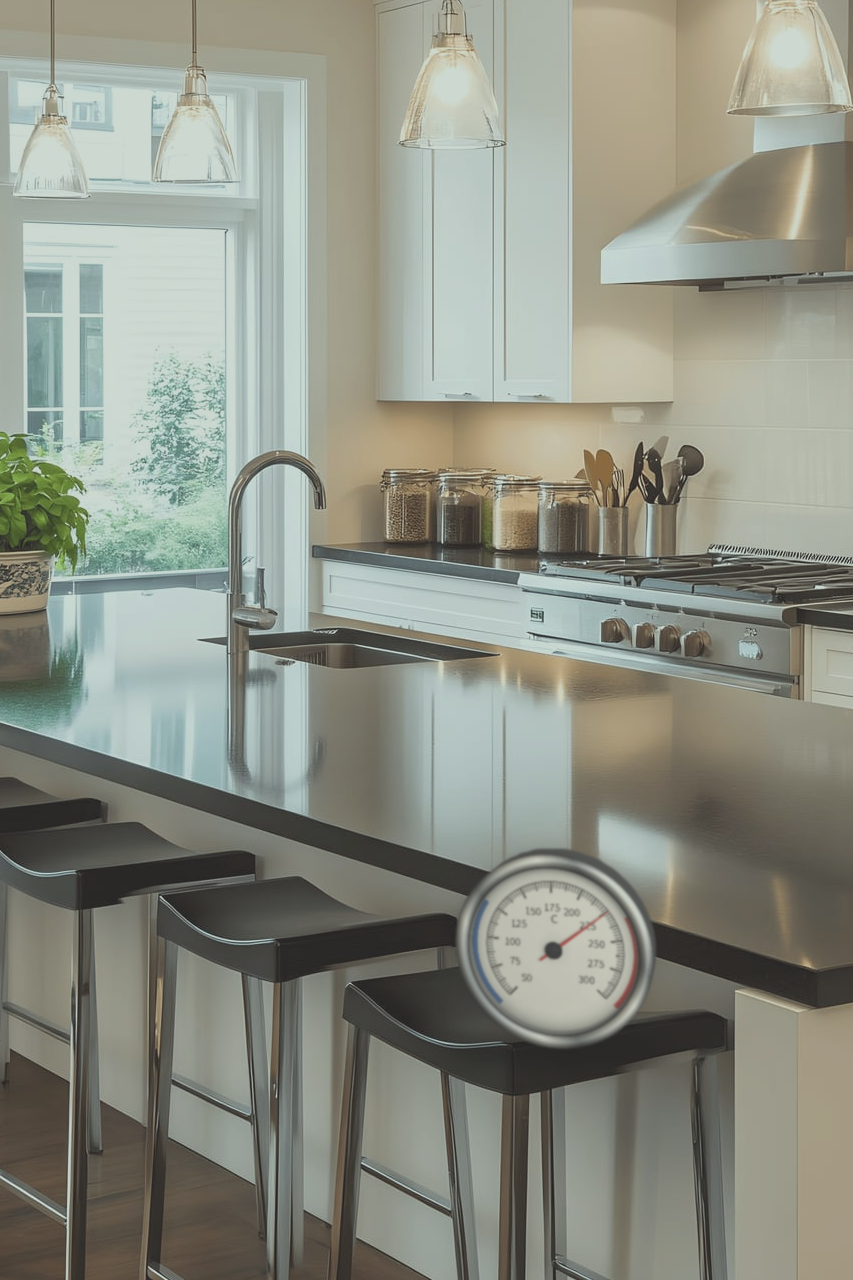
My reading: 225 °C
